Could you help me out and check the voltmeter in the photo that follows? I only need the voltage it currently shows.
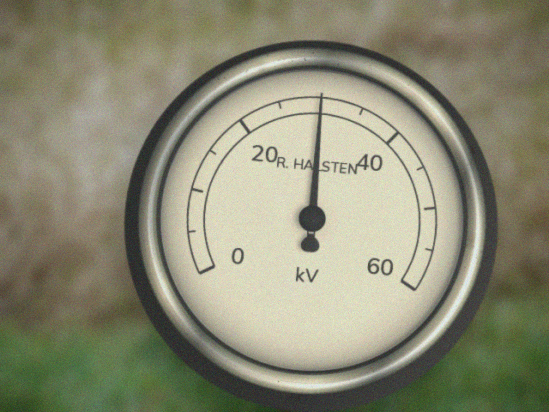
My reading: 30 kV
